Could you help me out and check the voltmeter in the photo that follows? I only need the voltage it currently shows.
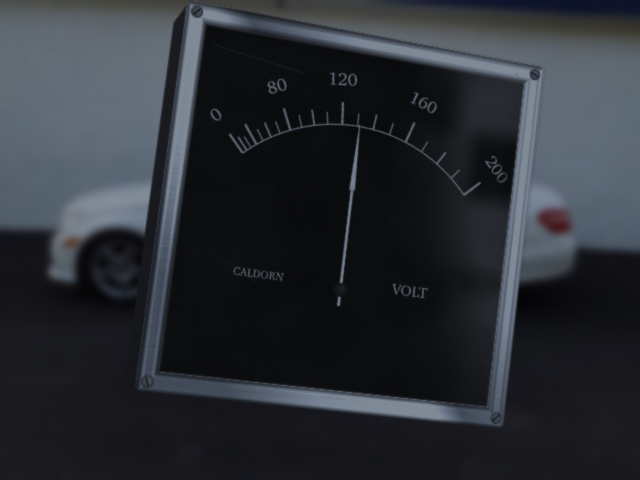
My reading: 130 V
